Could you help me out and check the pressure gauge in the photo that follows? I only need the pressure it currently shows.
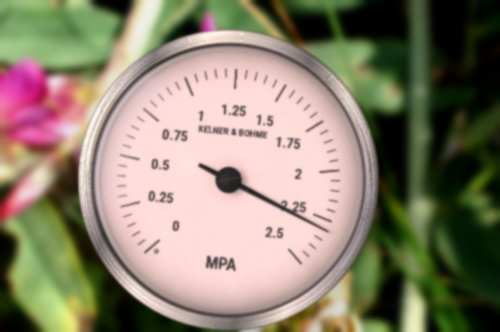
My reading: 2.3 MPa
